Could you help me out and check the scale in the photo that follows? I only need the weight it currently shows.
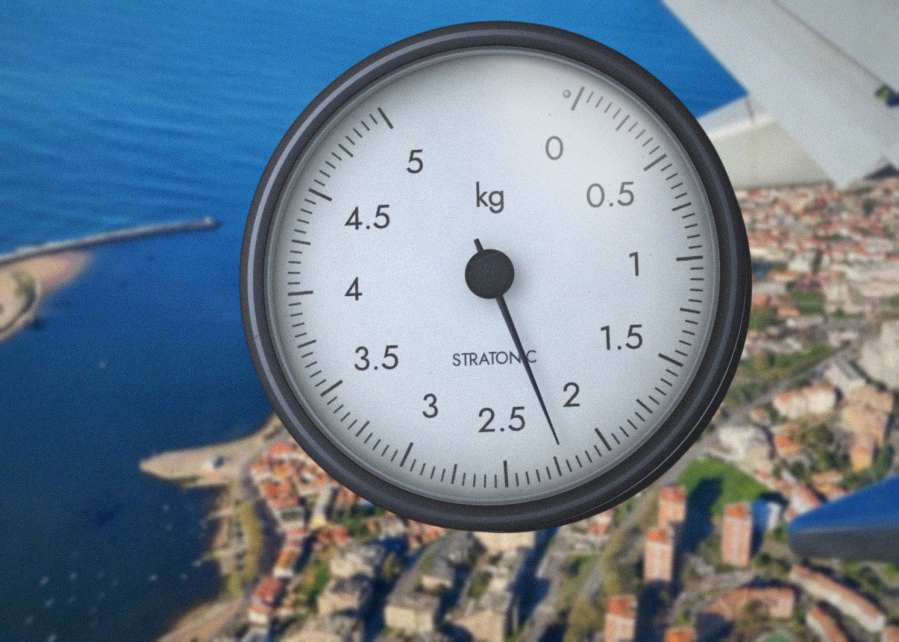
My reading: 2.2 kg
